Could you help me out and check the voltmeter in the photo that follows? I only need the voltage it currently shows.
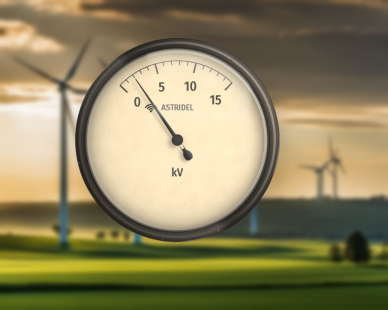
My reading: 2 kV
